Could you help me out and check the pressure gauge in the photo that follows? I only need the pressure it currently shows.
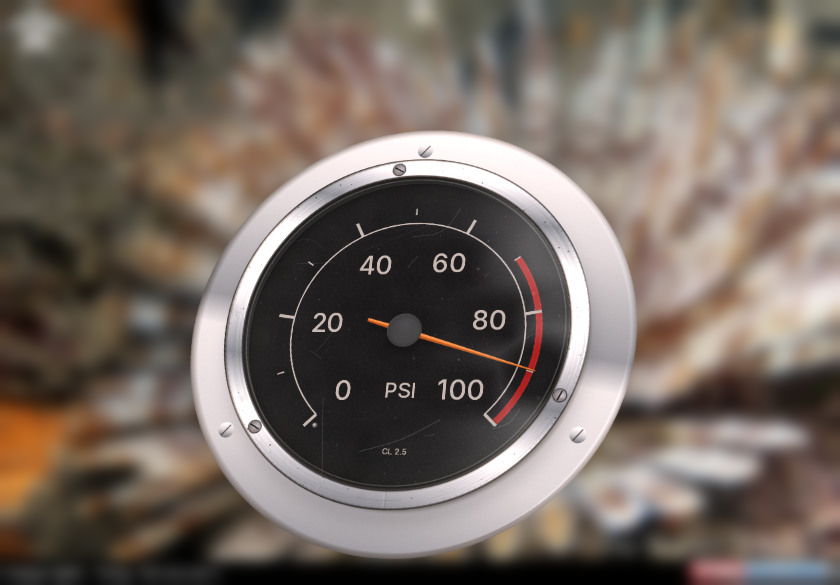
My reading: 90 psi
